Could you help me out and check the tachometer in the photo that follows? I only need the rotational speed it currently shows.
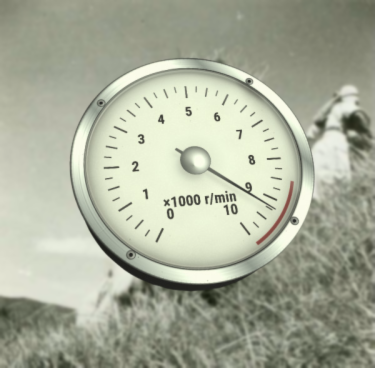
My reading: 9250 rpm
